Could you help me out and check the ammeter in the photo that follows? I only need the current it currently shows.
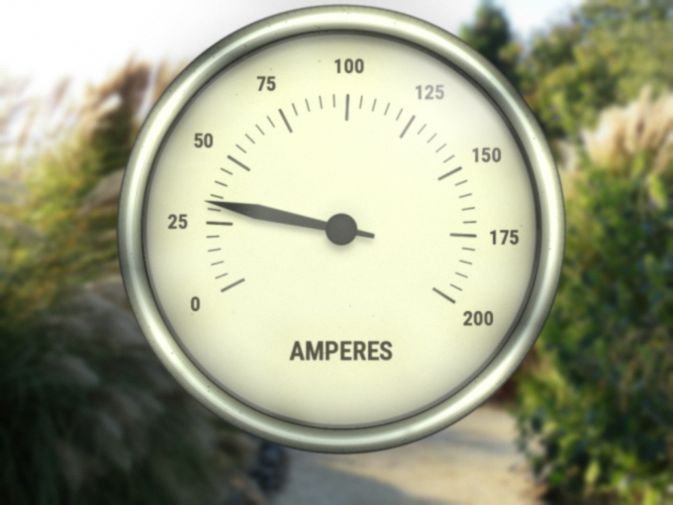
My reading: 32.5 A
